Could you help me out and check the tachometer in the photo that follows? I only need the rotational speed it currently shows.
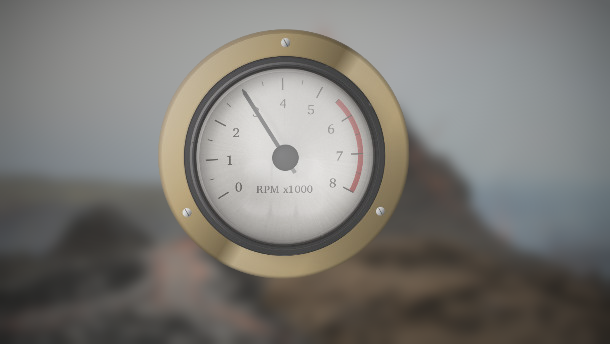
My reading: 3000 rpm
